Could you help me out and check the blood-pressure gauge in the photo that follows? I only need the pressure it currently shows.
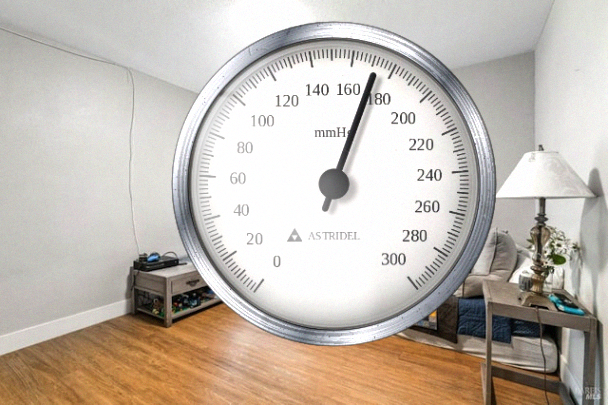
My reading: 172 mmHg
